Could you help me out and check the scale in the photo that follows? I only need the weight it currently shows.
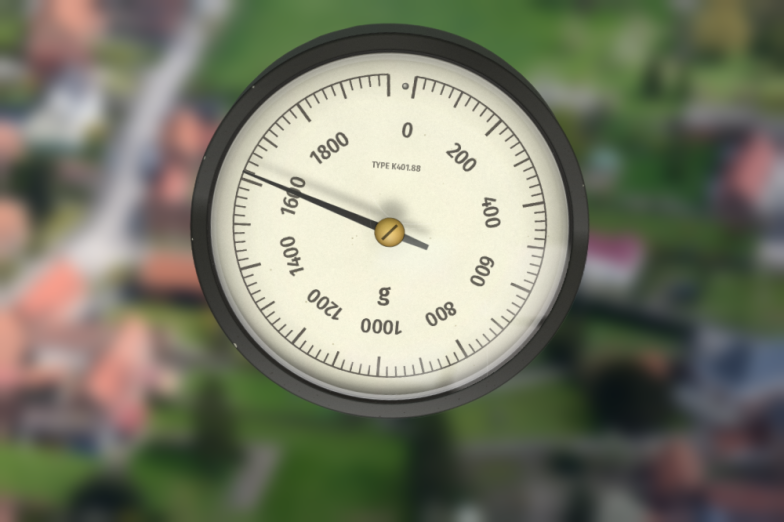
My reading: 1620 g
